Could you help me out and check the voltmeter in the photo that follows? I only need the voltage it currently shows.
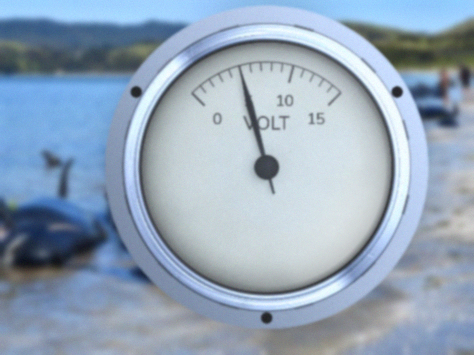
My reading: 5 V
